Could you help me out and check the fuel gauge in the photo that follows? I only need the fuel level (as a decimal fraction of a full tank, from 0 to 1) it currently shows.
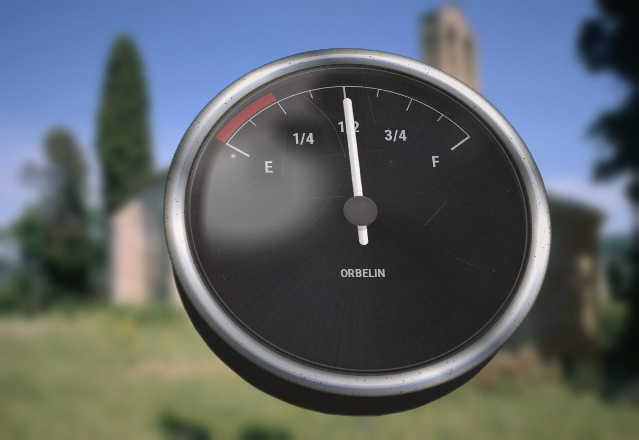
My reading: 0.5
